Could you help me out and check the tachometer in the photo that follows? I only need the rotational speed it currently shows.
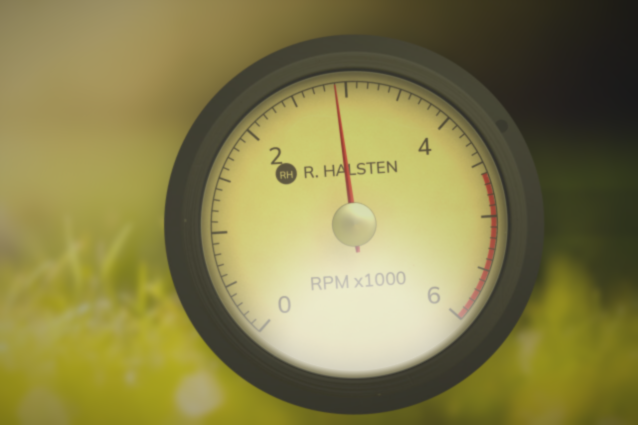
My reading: 2900 rpm
